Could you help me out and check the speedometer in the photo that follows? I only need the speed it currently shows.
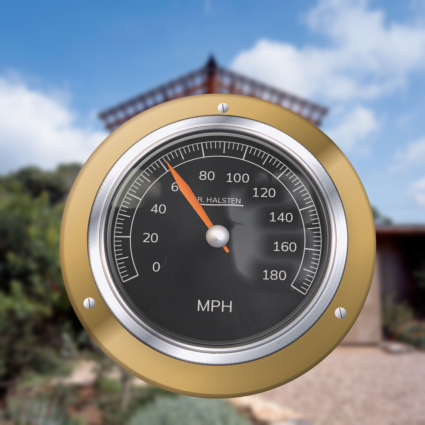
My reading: 62 mph
